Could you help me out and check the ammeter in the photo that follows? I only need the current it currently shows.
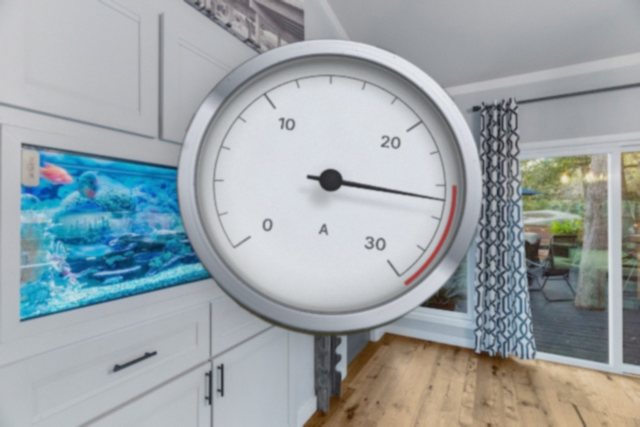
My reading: 25 A
